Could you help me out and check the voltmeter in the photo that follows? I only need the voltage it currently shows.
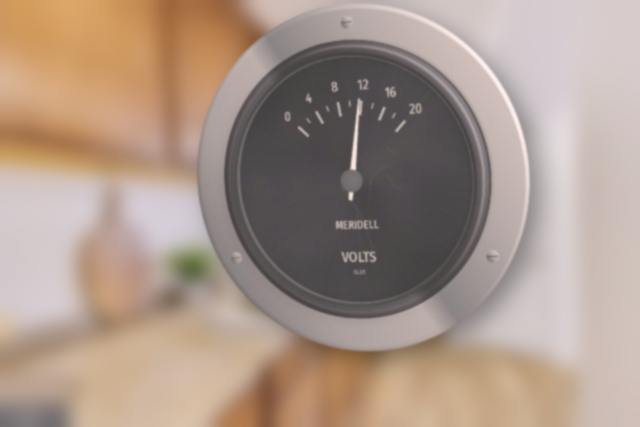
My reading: 12 V
